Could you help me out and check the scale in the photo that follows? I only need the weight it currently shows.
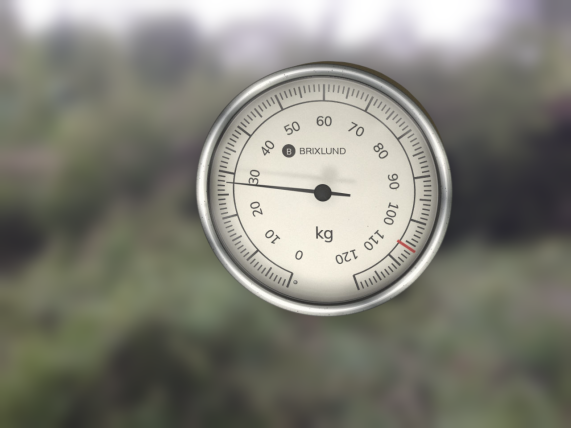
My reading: 28 kg
